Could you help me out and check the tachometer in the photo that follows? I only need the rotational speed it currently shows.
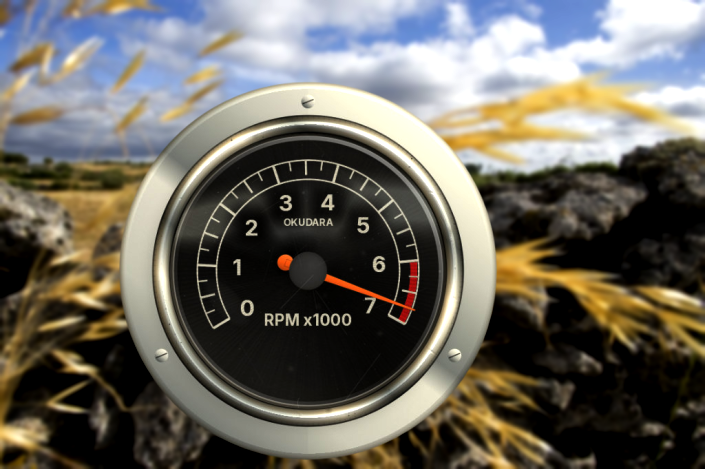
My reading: 6750 rpm
